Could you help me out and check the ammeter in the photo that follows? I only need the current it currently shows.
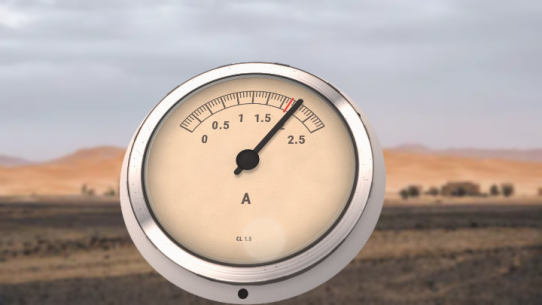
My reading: 2 A
